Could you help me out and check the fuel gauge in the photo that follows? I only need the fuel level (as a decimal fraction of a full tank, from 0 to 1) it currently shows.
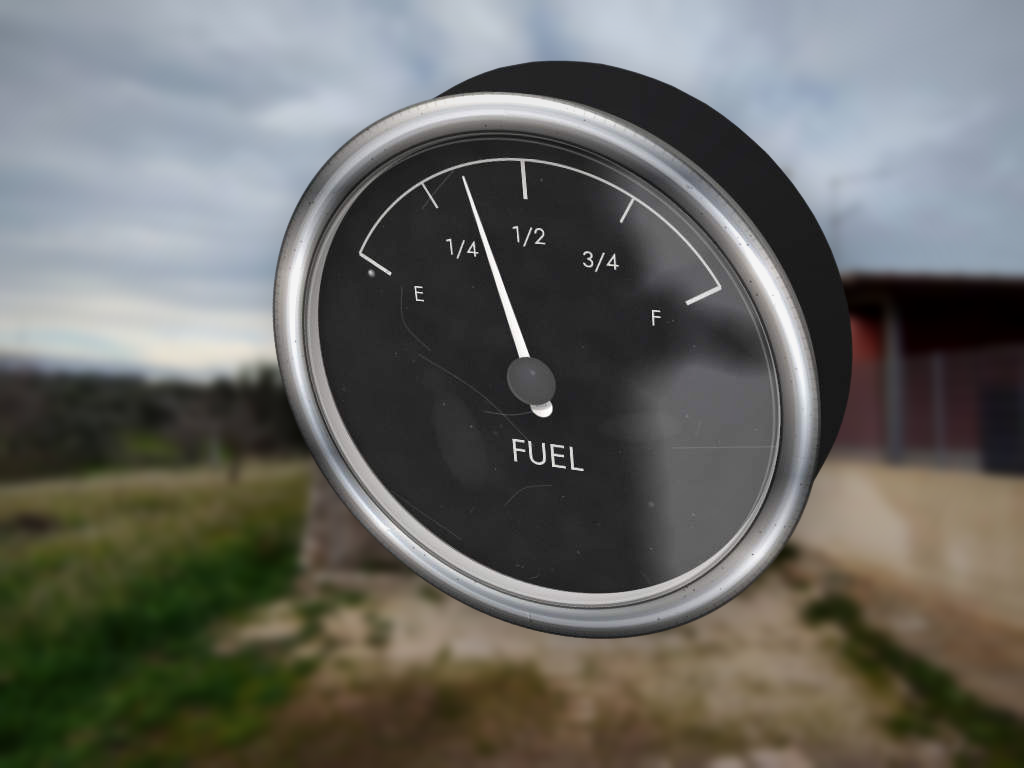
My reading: 0.375
